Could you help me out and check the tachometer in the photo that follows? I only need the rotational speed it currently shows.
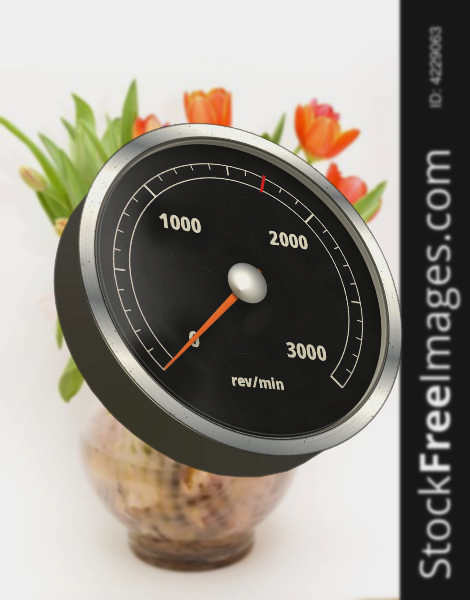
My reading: 0 rpm
